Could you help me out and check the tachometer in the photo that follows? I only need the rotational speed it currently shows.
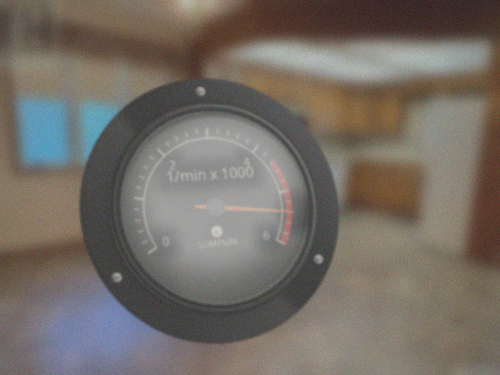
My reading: 5400 rpm
